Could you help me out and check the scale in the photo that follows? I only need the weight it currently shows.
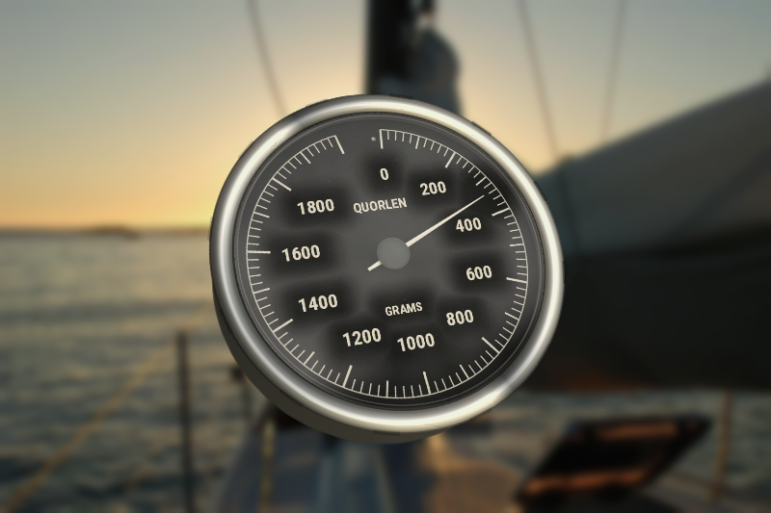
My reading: 340 g
